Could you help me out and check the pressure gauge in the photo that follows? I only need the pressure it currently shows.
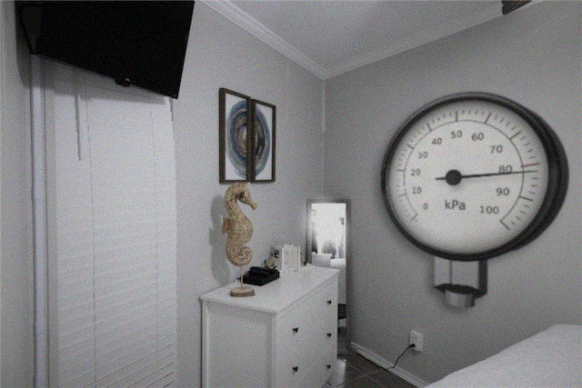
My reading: 82 kPa
